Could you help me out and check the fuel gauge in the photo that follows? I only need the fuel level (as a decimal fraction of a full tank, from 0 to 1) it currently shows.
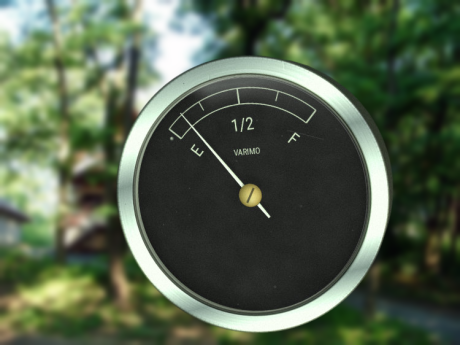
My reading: 0.125
